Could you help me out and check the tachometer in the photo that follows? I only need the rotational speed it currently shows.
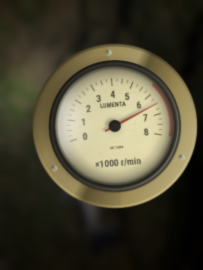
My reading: 6500 rpm
